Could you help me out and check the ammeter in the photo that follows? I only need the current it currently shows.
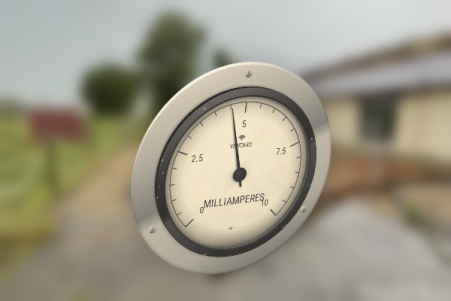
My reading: 4.5 mA
